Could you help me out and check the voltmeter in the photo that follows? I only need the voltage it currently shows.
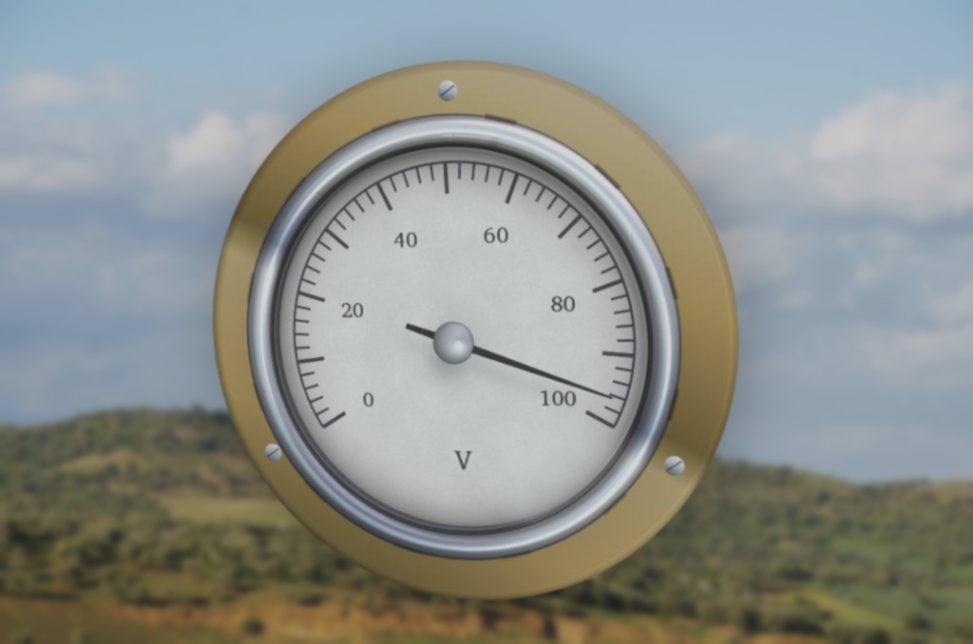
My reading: 96 V
